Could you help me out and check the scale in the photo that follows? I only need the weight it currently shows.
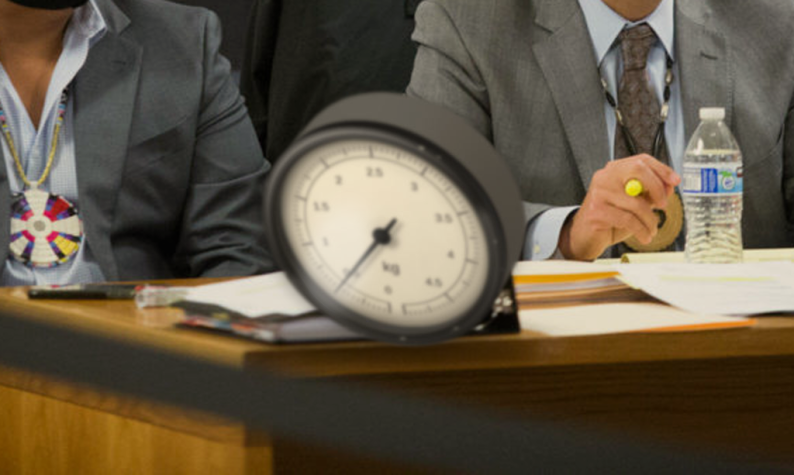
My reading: 0.5 kg
